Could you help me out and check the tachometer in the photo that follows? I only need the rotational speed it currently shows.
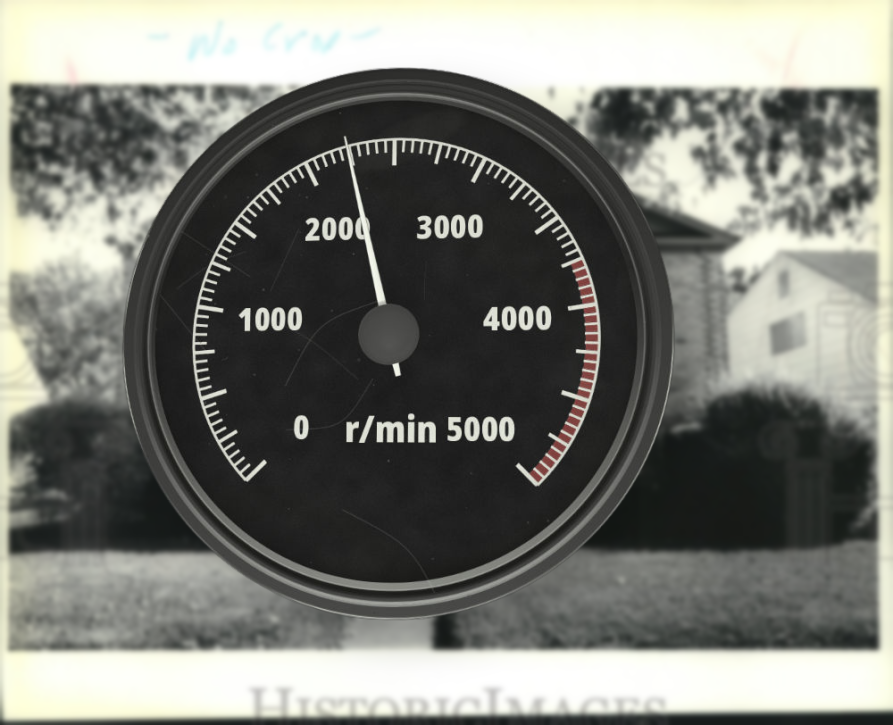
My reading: 2250 rpm
